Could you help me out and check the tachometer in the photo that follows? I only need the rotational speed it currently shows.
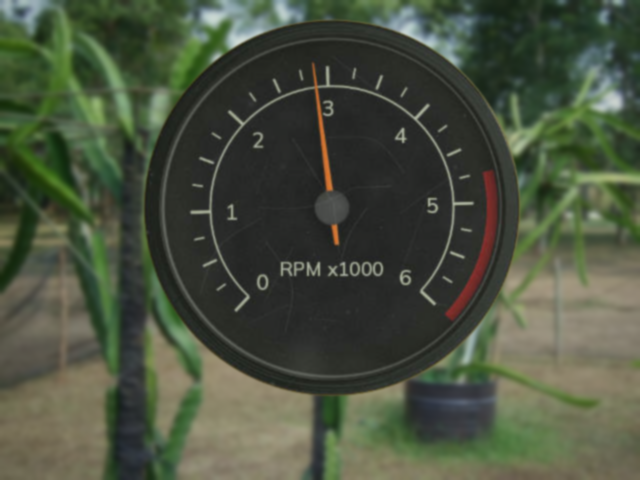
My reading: 2875 rpm
